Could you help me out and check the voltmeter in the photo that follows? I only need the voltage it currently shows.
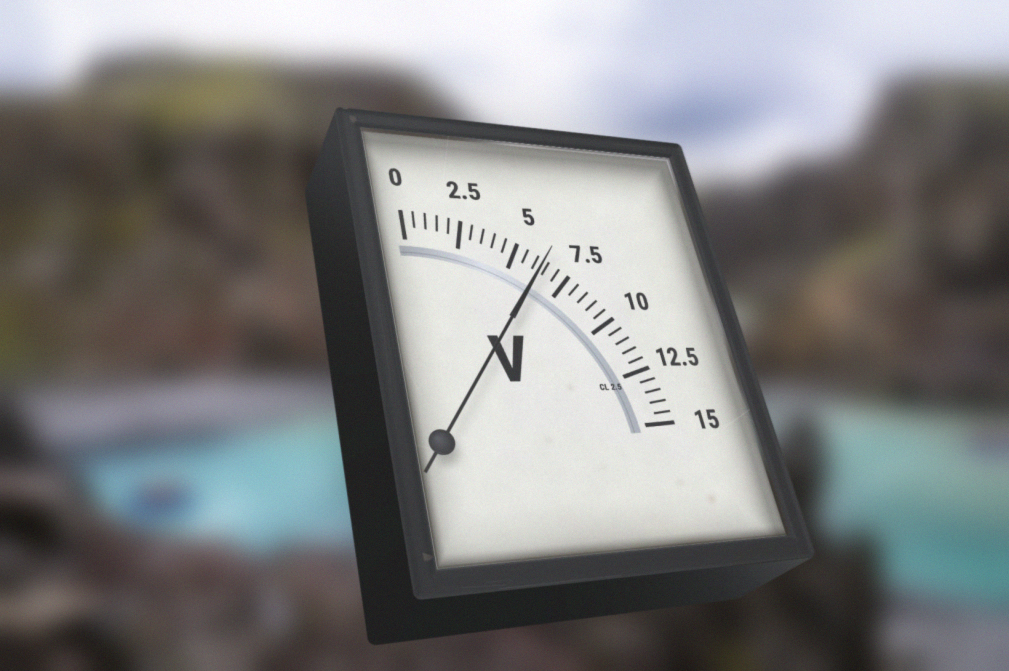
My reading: 6.25 V
